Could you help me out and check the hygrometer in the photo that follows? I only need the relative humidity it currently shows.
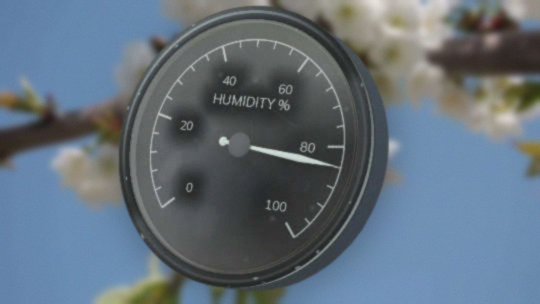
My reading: 84 %
